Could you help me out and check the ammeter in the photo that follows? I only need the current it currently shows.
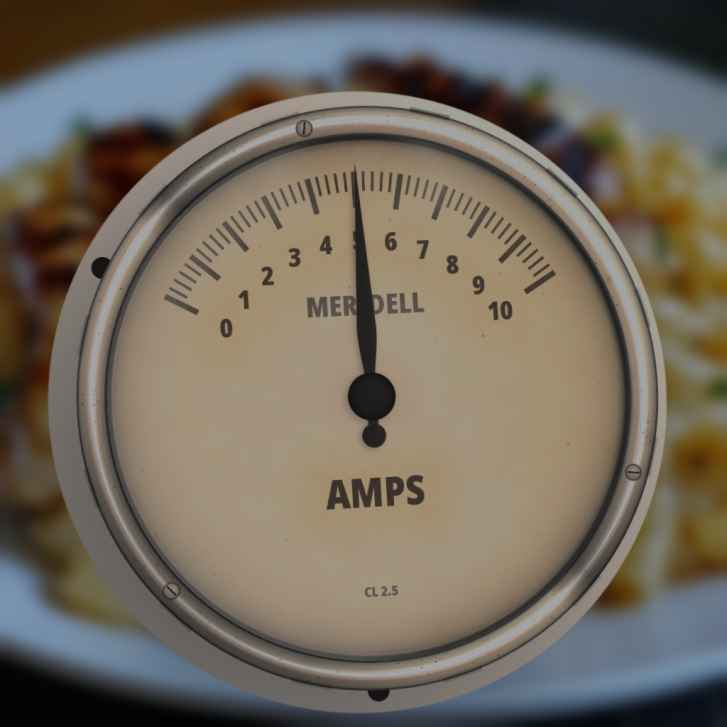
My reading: 5 A
